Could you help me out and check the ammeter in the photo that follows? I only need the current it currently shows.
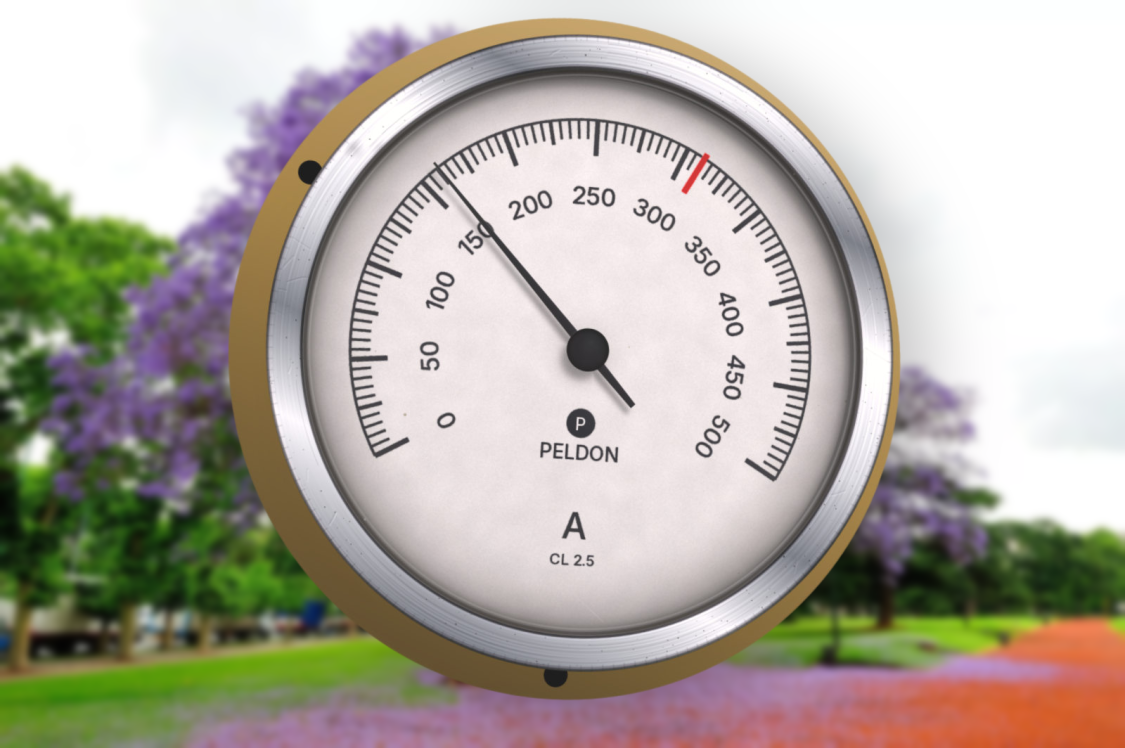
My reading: 160 A
